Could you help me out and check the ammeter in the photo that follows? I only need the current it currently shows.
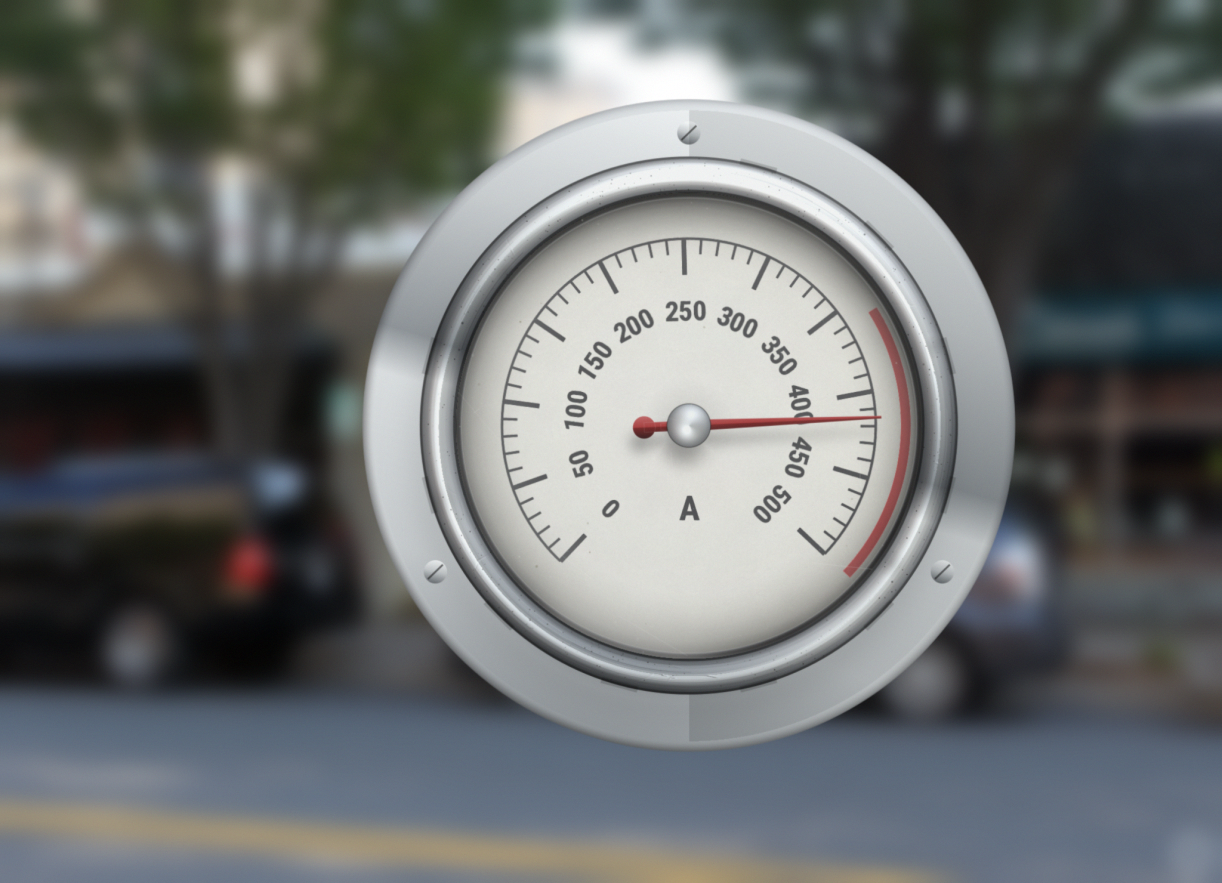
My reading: 415 A
